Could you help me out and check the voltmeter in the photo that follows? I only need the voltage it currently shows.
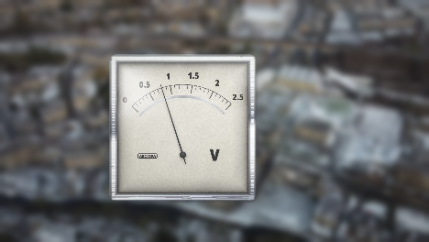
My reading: 0.8 V
